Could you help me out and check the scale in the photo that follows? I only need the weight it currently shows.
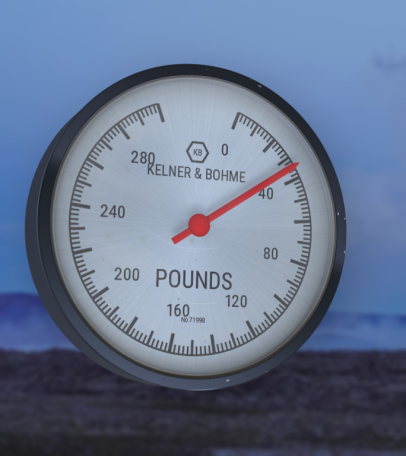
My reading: 34 lb
